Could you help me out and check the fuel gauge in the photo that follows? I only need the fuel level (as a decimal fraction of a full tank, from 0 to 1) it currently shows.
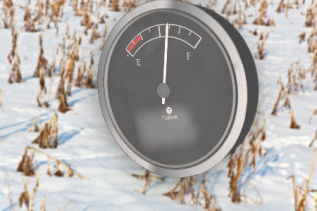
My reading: 0.625
